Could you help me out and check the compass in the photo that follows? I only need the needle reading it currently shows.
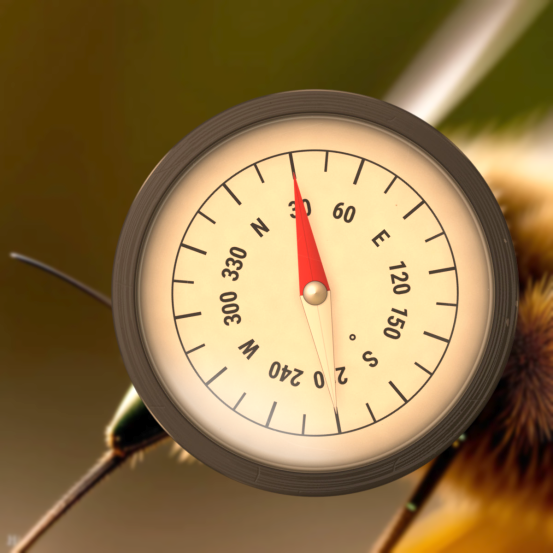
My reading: 30 °
